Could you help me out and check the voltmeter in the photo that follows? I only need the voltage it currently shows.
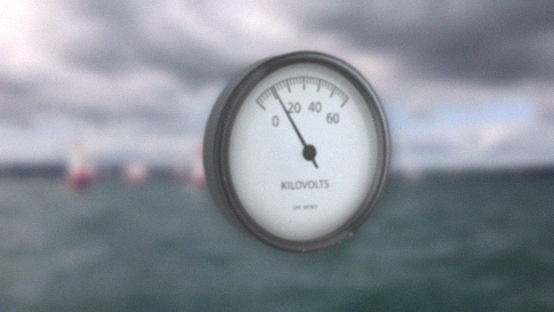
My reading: 10 kV
